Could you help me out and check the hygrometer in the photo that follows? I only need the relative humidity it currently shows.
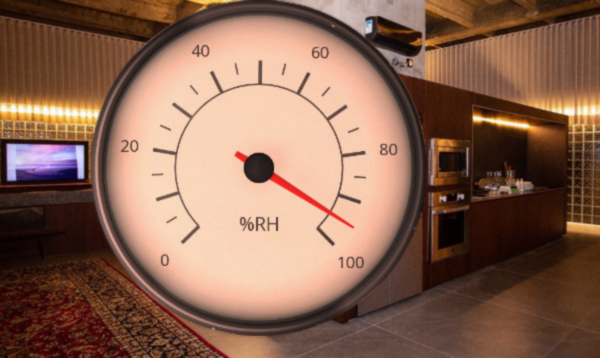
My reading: 95 %
